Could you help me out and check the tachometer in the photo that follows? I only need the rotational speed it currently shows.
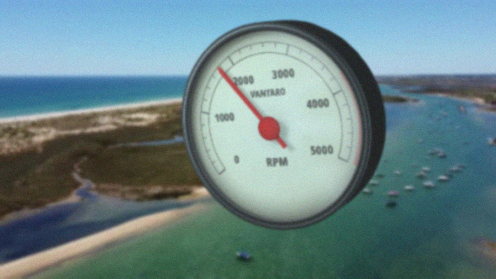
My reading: 1800 rpm
